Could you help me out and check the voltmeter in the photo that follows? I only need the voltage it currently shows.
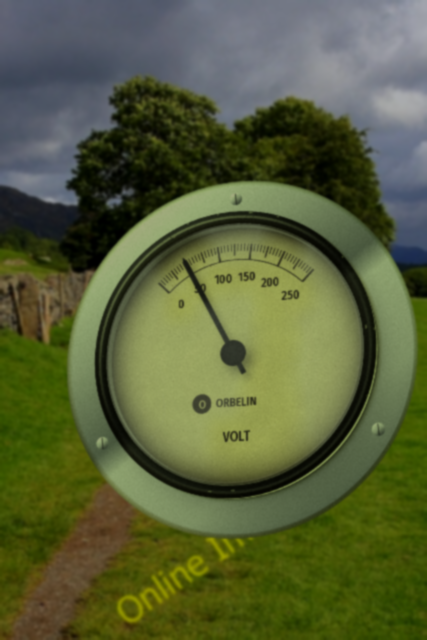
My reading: 50 V
